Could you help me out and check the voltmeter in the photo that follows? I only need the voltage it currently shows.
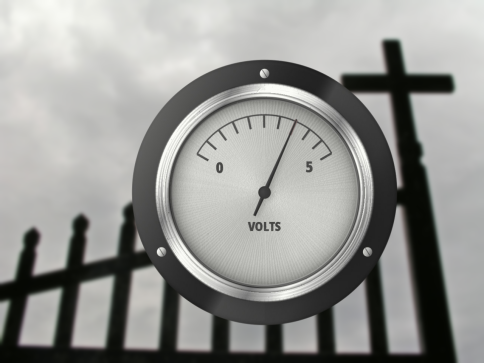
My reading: 3.5 V
